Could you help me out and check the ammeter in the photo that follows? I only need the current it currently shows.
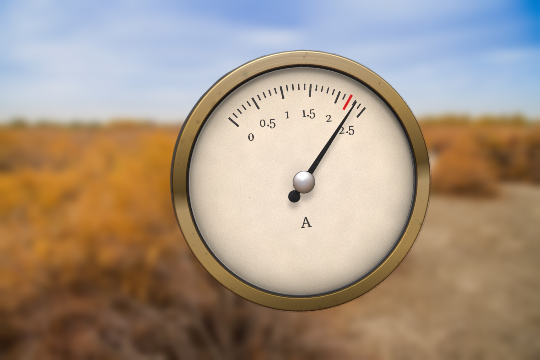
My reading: 2.3 A
